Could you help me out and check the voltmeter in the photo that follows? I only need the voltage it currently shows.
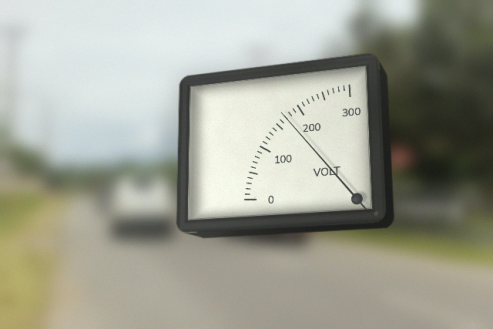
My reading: 170 V
